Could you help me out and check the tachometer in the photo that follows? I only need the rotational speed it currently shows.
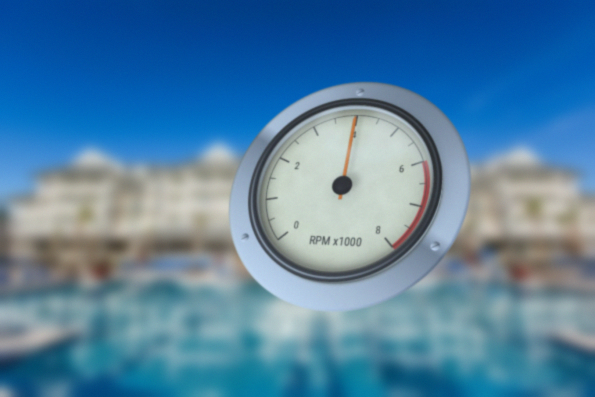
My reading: 4000 rpm
